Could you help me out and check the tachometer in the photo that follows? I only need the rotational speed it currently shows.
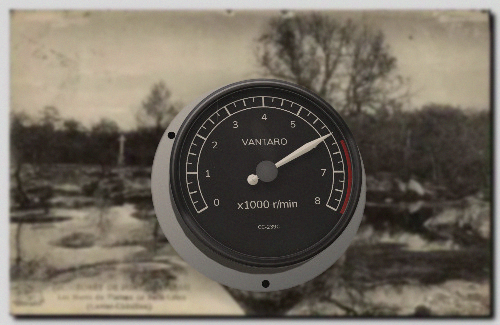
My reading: 6000 rpm
